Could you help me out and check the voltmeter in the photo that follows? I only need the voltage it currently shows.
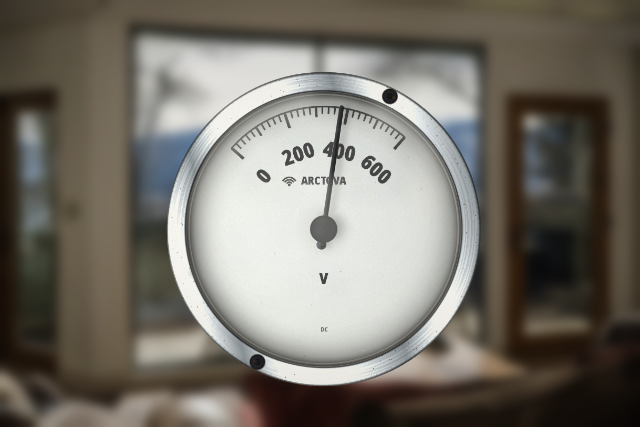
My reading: 380 V
